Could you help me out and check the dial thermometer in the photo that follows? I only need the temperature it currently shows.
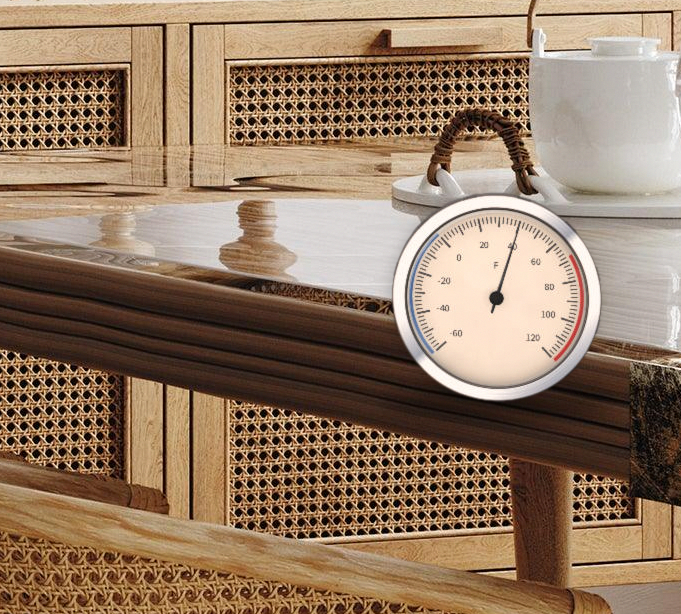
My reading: 40 °F
